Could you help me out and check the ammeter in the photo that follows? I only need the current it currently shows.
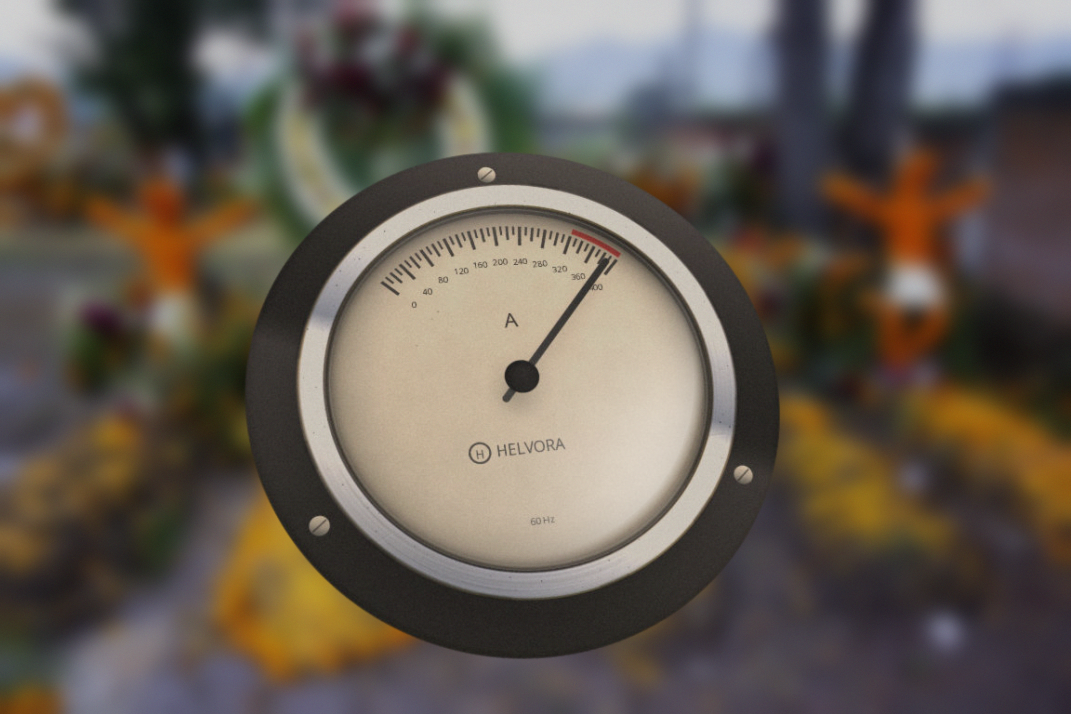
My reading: 390 A
